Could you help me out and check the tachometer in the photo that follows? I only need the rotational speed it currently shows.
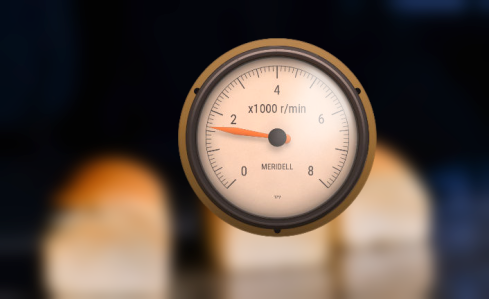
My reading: 1600 rpm
